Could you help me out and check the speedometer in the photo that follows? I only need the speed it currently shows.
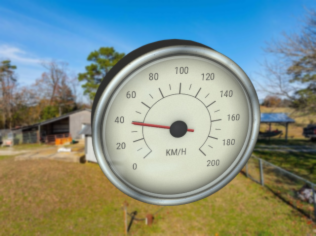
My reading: 40 km/h
